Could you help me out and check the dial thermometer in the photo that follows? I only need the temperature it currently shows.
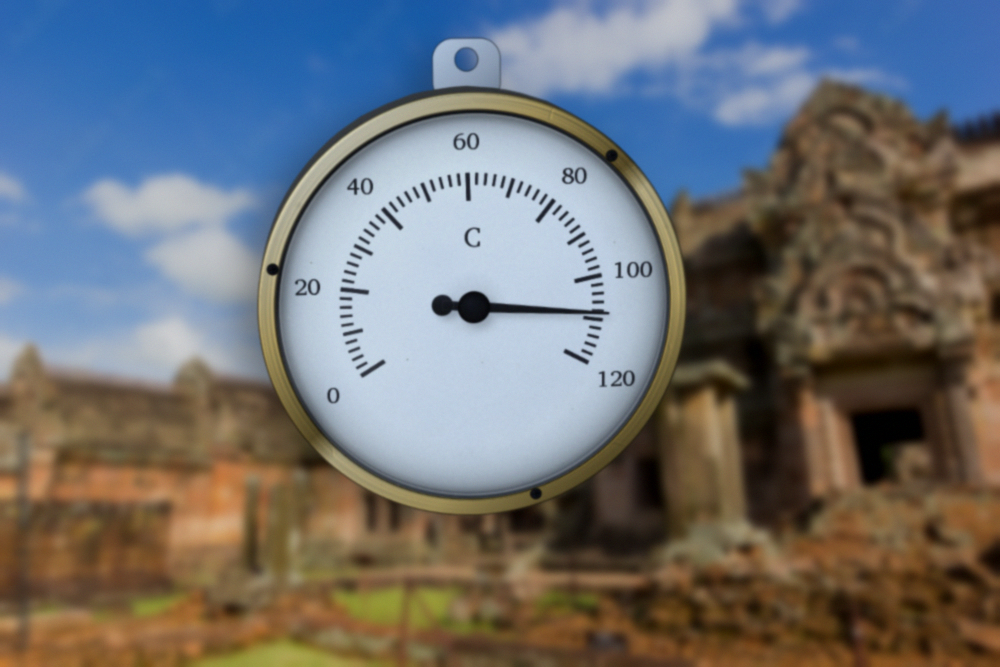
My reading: 108 °C
